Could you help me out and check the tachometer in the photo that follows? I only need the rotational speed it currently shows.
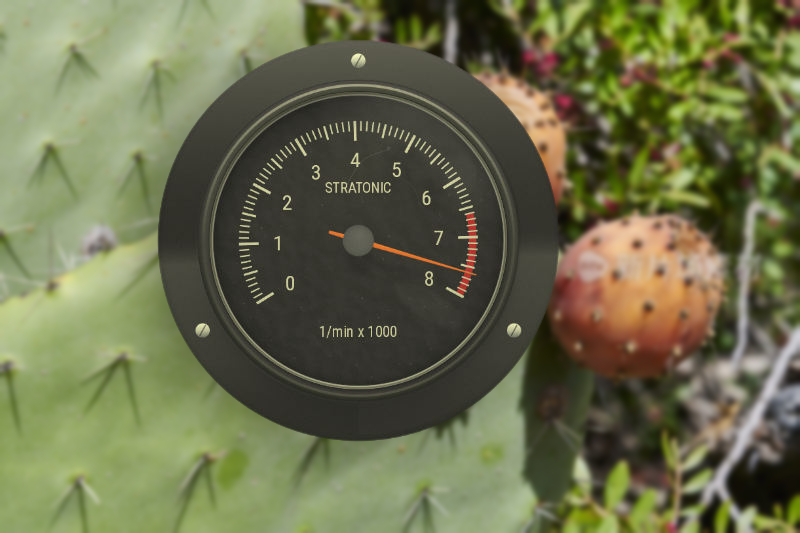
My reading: 7600 rpm
